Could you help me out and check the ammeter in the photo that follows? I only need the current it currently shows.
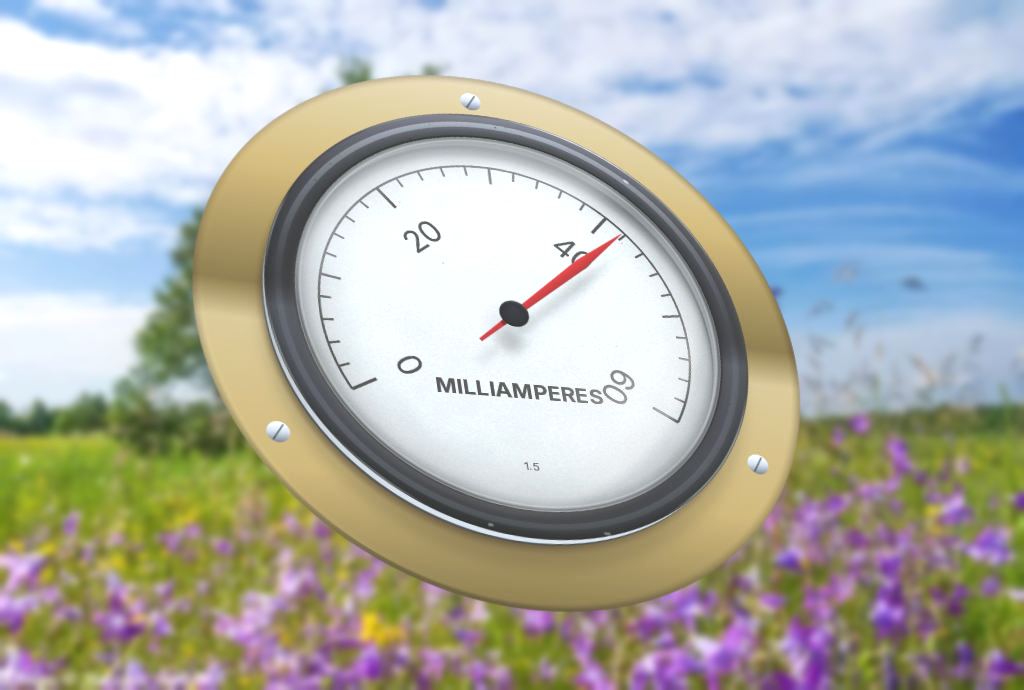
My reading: 42 mA
